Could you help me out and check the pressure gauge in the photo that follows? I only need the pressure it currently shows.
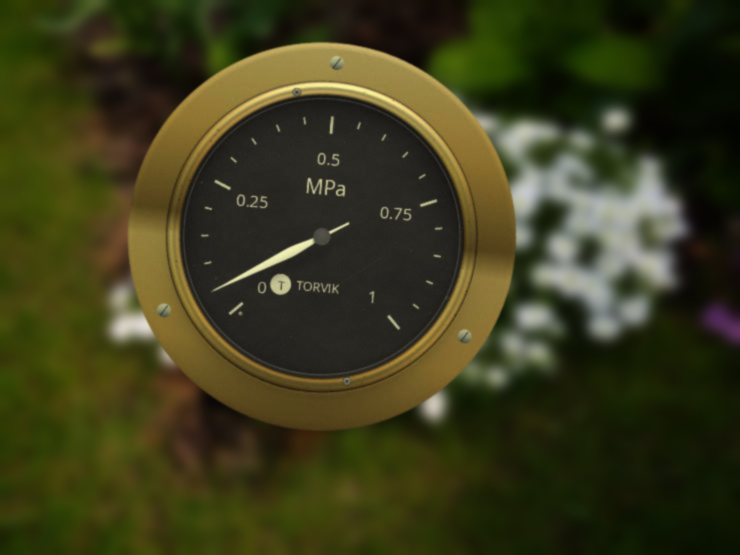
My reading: 0.05 MPa
